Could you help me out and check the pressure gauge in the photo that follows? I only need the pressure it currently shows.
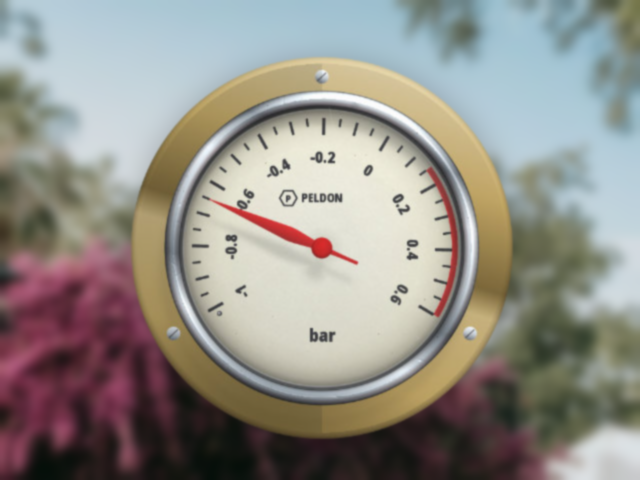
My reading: -0.65 bar
